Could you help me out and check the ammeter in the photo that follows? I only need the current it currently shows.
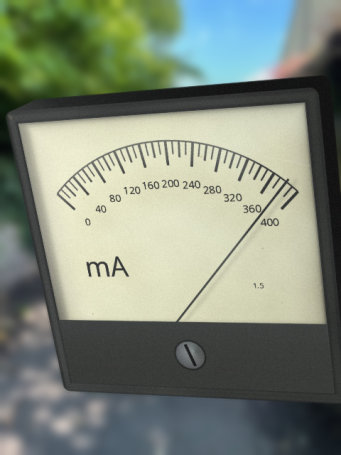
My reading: 380 mA
